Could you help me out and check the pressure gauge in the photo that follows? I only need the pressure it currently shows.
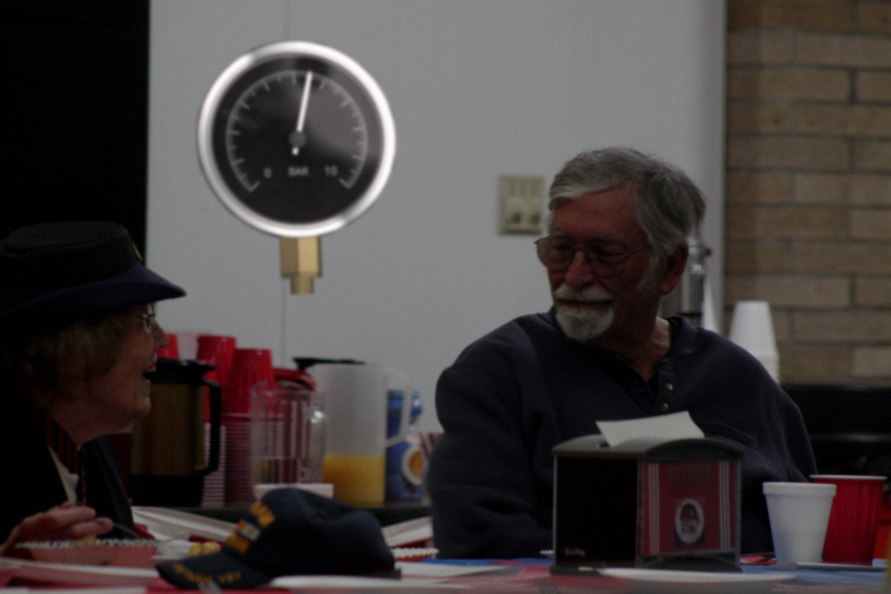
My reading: 5.5 bar
